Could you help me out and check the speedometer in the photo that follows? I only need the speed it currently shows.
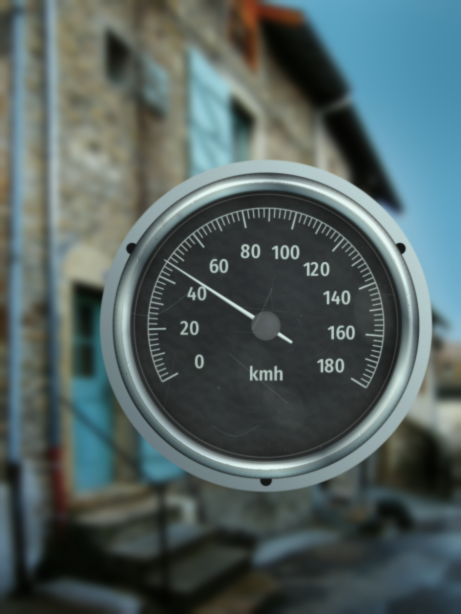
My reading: 46 km/h
